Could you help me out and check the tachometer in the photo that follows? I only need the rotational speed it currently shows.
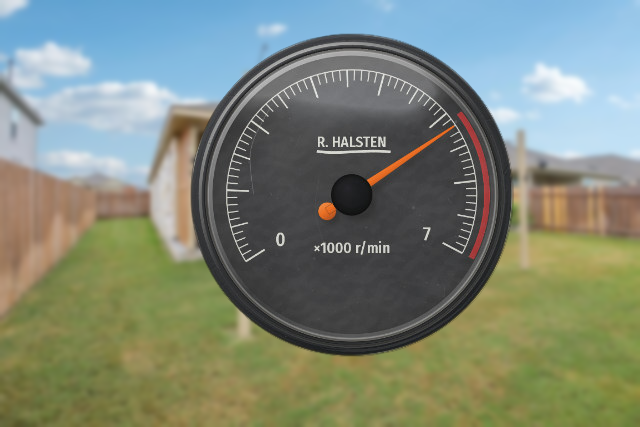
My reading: 5200 rpm
